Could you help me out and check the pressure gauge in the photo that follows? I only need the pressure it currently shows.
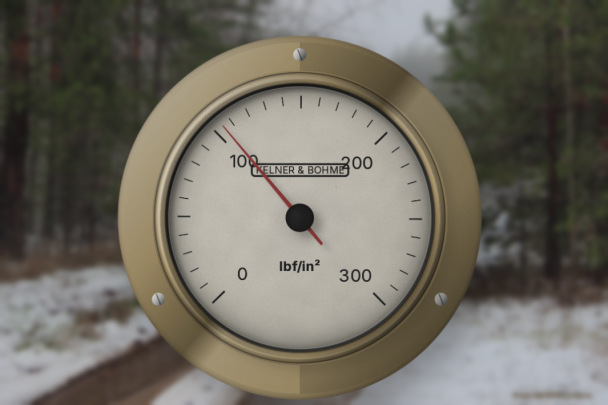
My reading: 105 psi
